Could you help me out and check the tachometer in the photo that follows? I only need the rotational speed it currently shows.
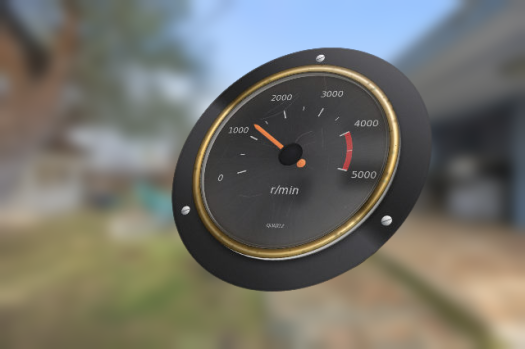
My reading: 1250 rpm
